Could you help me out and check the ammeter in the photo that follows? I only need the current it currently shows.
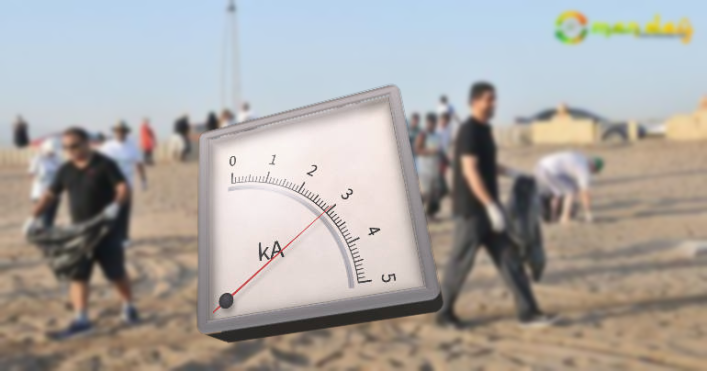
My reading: 3 kA
